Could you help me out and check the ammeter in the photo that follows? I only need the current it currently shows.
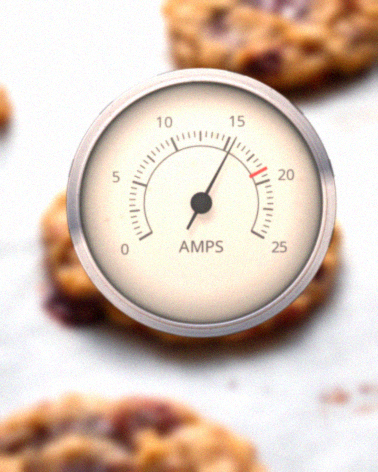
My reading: 15.5 A
